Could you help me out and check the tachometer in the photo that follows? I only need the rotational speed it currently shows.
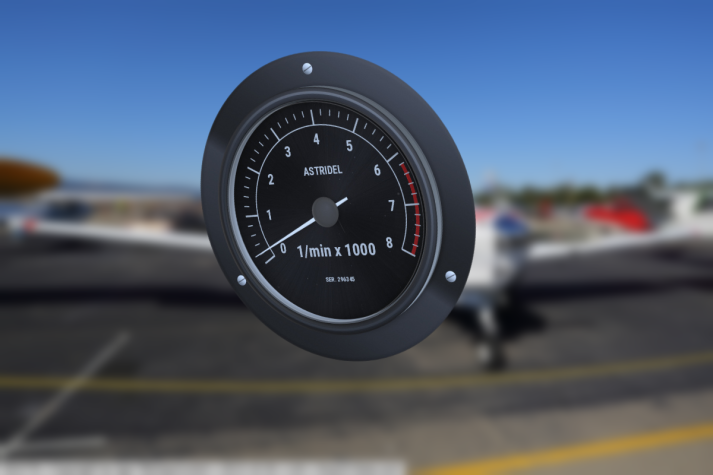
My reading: 200 rpm
